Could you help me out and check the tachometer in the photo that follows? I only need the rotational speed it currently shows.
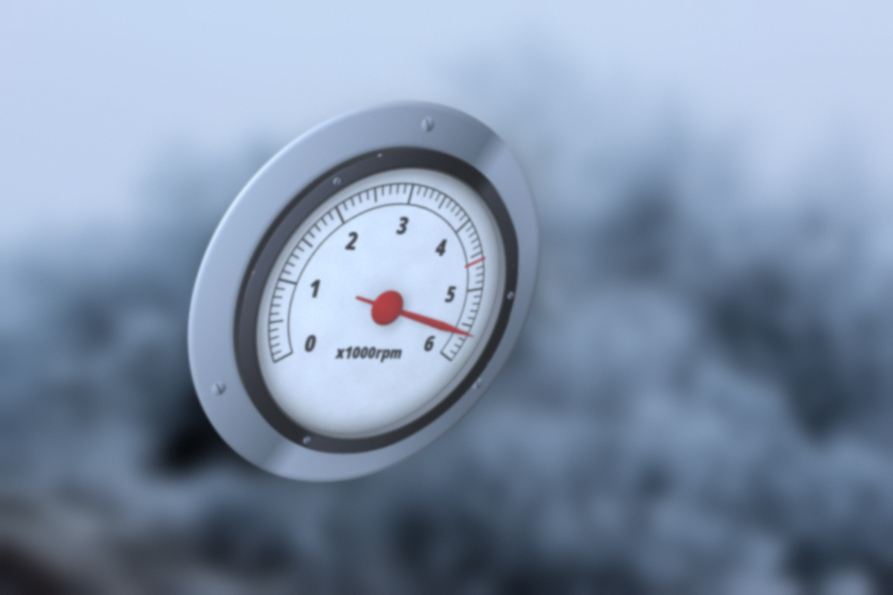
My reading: 5600 rpm
